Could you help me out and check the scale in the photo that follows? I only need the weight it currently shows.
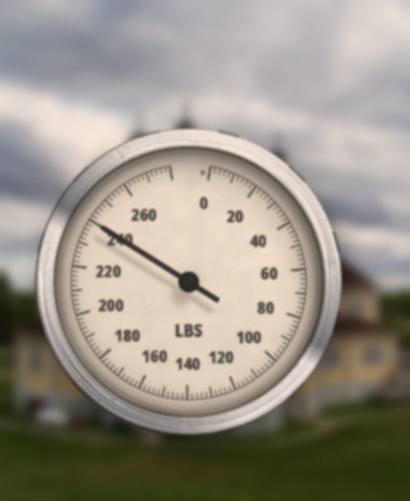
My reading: 240 lb
